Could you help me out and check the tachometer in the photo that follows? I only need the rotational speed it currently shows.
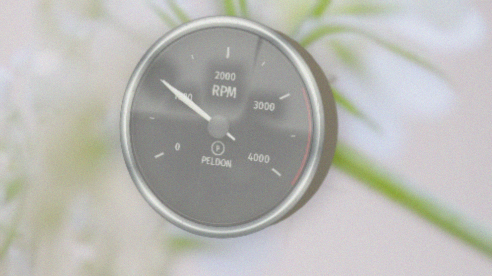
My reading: 1000 rpm
